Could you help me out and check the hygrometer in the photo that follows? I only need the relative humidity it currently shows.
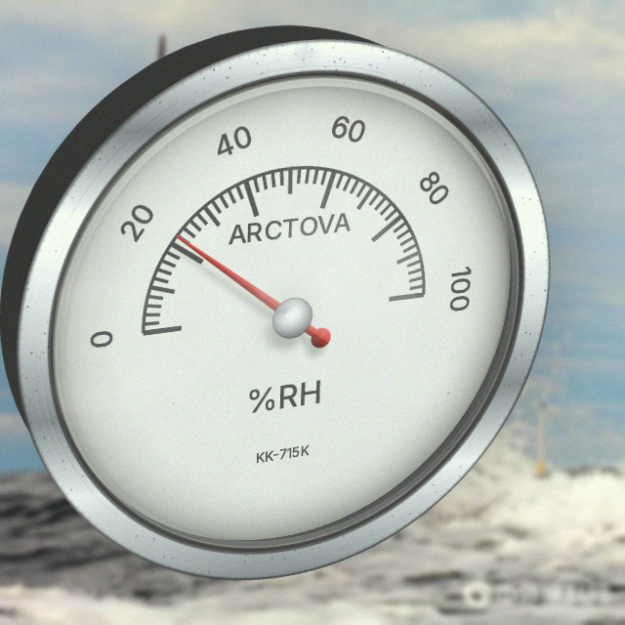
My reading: 22 %
